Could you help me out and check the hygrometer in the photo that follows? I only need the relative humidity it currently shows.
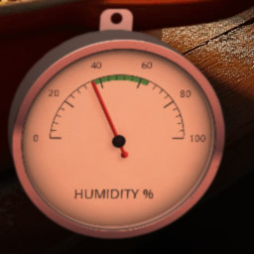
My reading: 36 %
